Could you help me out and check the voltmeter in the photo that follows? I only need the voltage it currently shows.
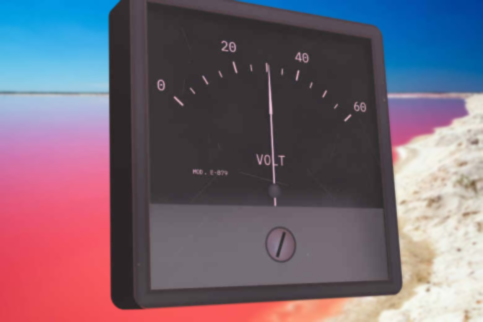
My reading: 30 V
